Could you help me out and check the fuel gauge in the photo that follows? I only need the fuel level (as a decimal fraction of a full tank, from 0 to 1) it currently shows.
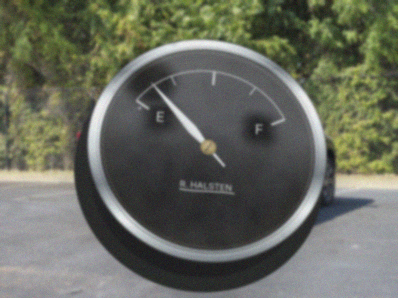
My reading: 0.125
